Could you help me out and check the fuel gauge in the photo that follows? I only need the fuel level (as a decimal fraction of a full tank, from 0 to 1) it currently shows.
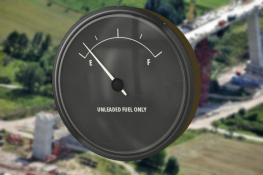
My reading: 0.125
